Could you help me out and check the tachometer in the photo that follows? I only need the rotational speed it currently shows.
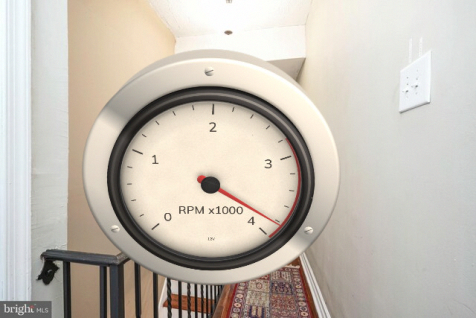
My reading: 3800 rpm
